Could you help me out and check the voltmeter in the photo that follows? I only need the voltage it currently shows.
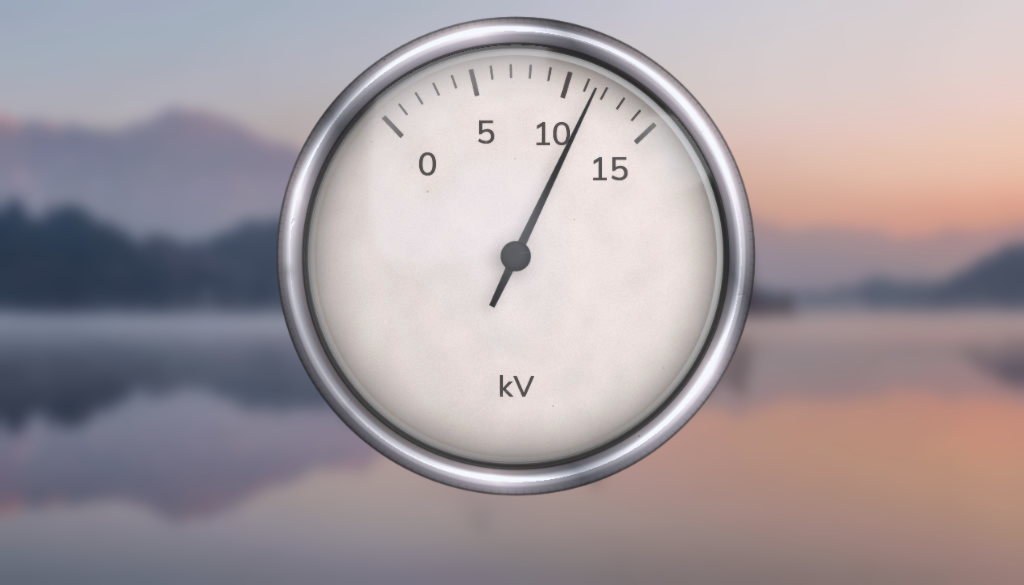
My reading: 11.5 kV
